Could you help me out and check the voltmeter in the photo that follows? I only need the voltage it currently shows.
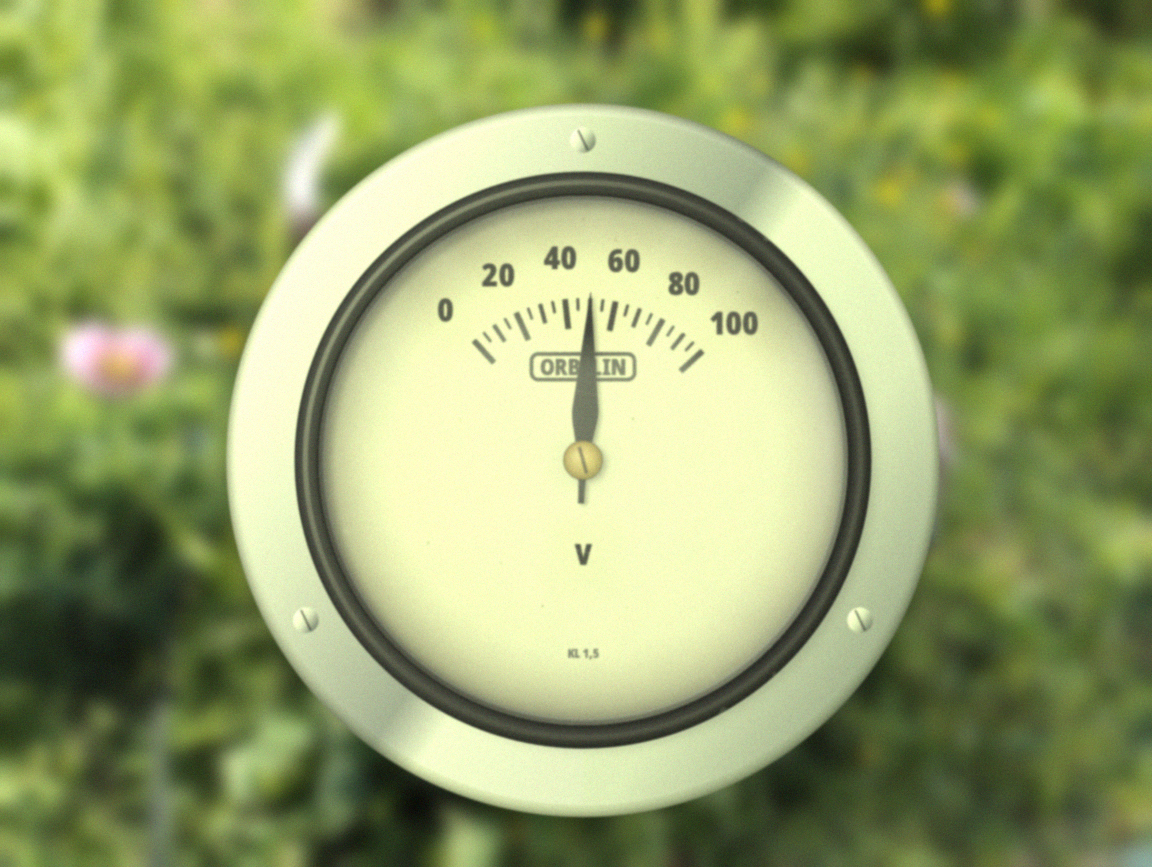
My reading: 50 V
